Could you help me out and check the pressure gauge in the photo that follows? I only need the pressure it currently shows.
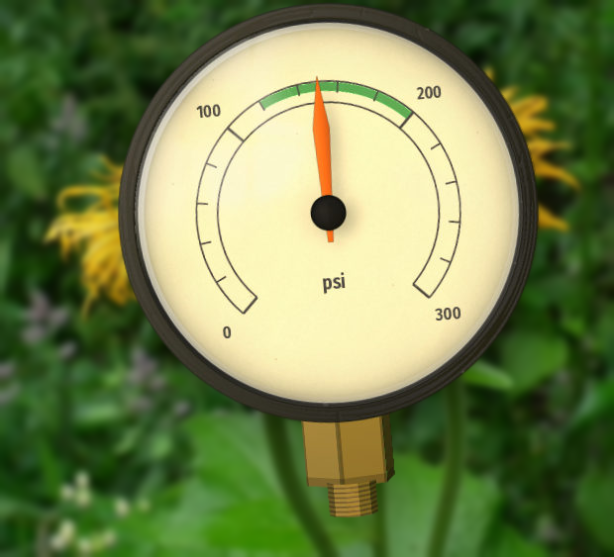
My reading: 150 psi
